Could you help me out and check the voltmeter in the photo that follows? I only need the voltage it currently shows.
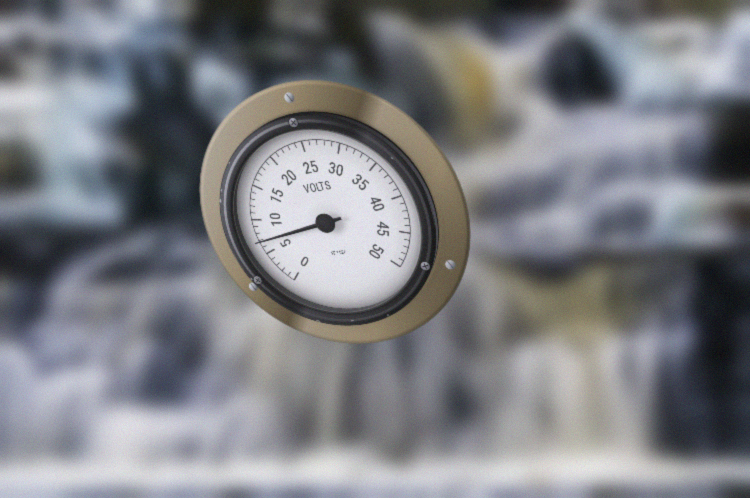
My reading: 7 V
